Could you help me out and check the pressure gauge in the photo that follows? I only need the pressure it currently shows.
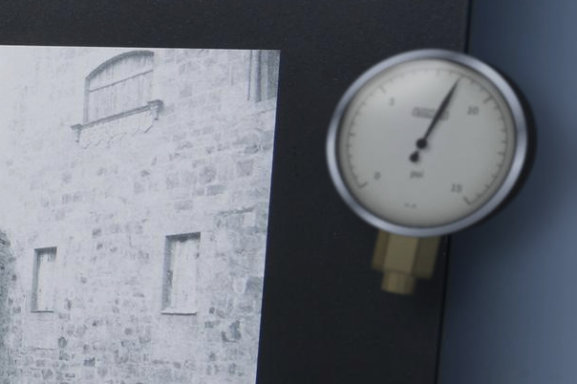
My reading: 8.5 psi
